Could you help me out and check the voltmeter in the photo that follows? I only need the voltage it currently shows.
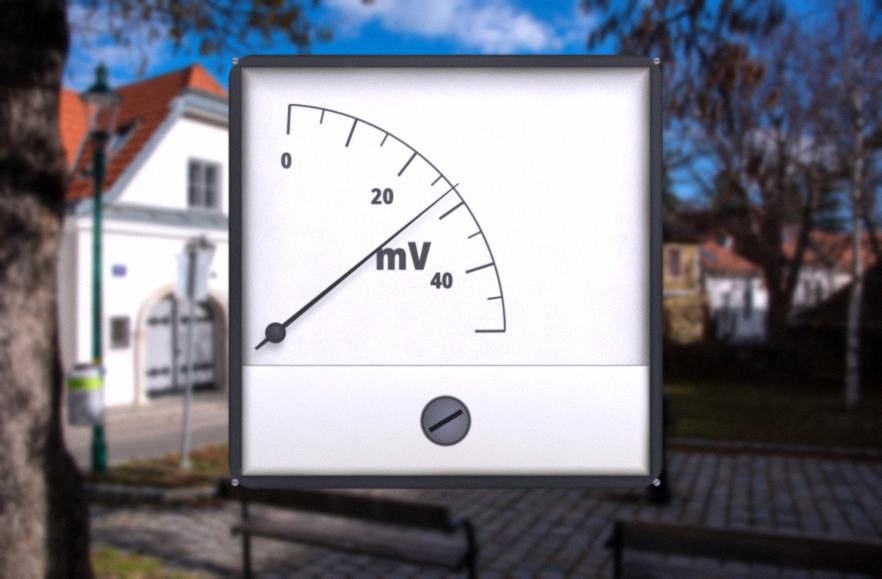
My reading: 27.5 mV
